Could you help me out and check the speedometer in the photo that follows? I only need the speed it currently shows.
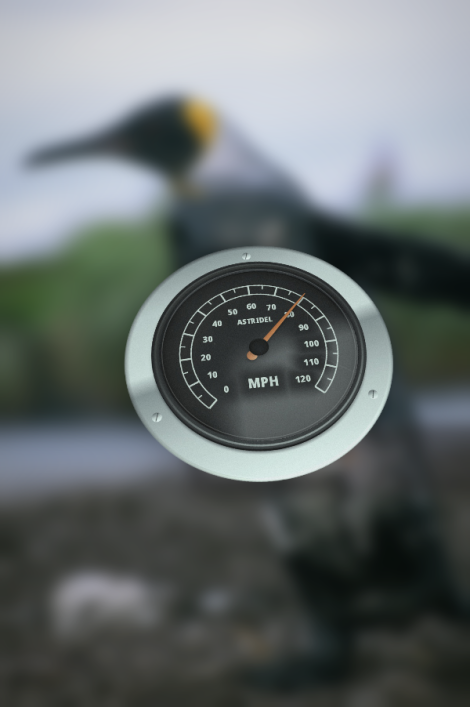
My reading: 80 mph
